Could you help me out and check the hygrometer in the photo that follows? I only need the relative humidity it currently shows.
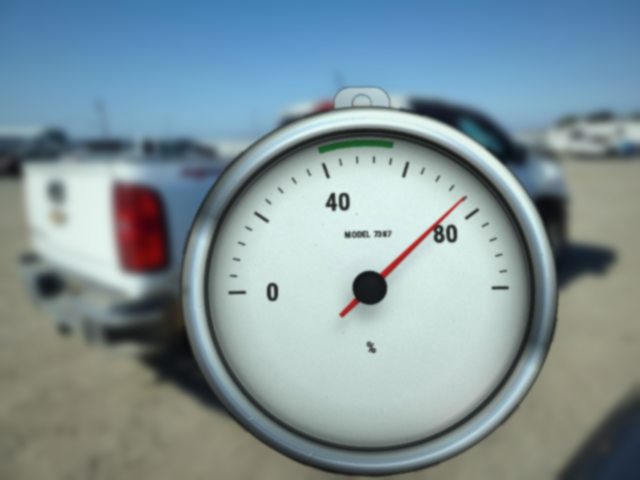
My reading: 76 %
